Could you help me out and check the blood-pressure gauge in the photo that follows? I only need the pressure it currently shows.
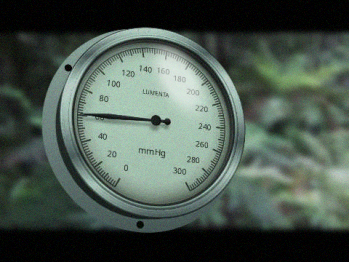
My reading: 60 mmHg
